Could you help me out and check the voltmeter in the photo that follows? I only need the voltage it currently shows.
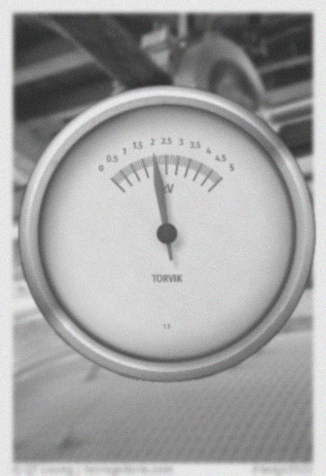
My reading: 2 kV
